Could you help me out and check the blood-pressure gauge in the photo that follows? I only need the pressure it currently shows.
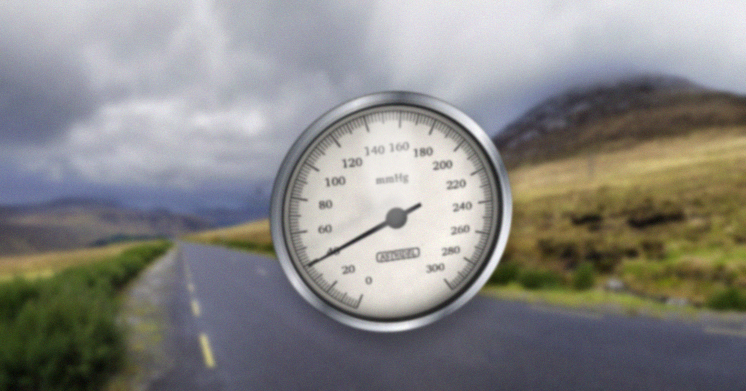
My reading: 40 mmHg
